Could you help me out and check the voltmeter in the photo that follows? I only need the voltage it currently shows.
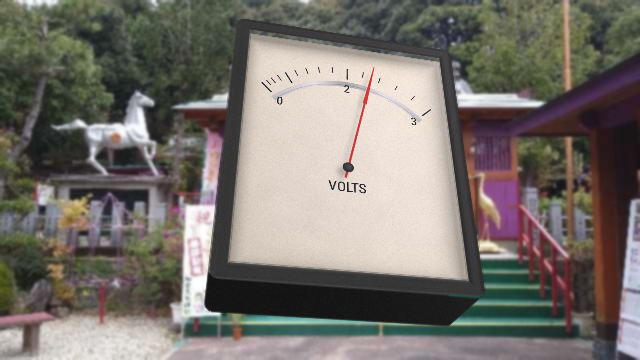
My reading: 2.3 V
